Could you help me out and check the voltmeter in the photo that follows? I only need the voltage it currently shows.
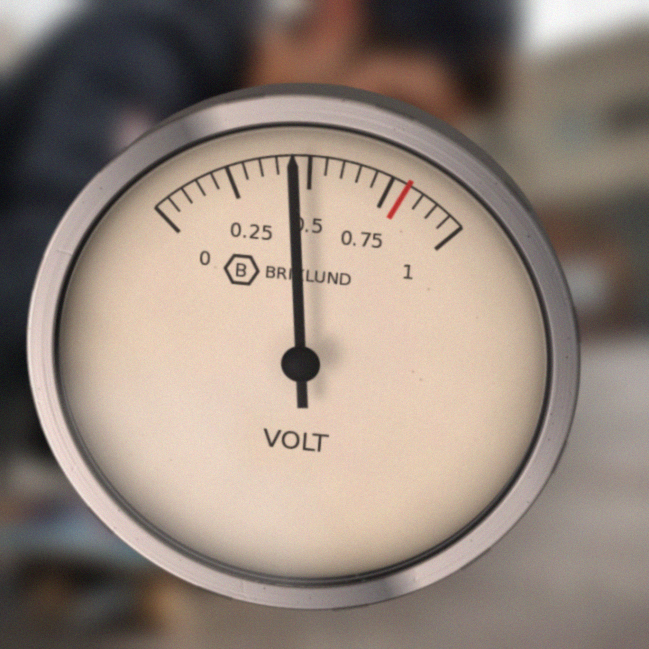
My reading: 0.45 V
